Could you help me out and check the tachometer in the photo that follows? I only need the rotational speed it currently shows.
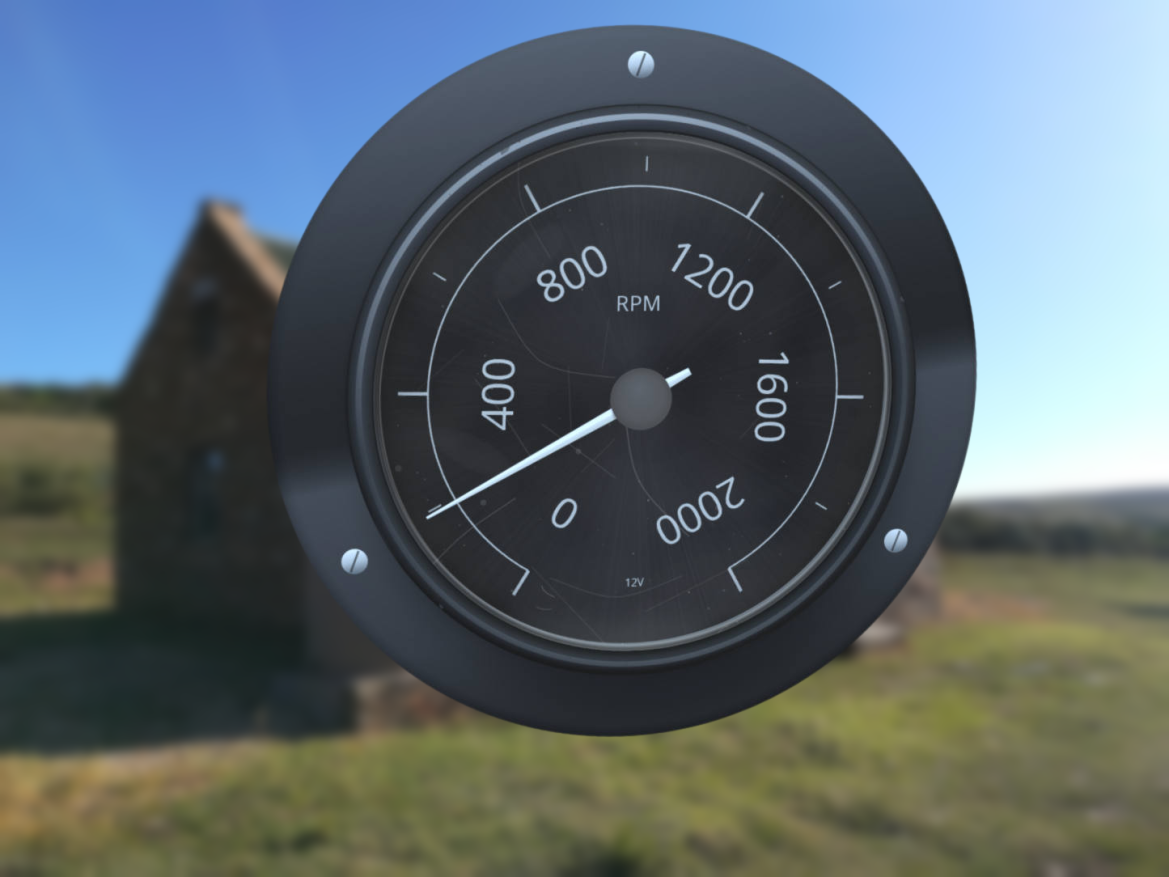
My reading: 200 rpm
